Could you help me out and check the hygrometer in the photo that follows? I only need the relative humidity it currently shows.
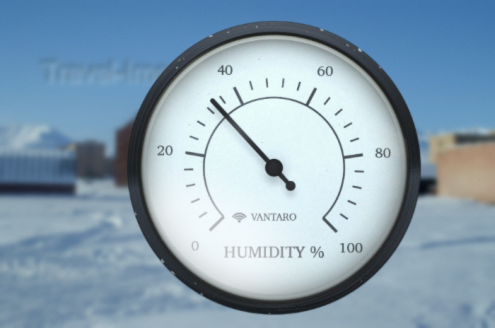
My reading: 34 %
